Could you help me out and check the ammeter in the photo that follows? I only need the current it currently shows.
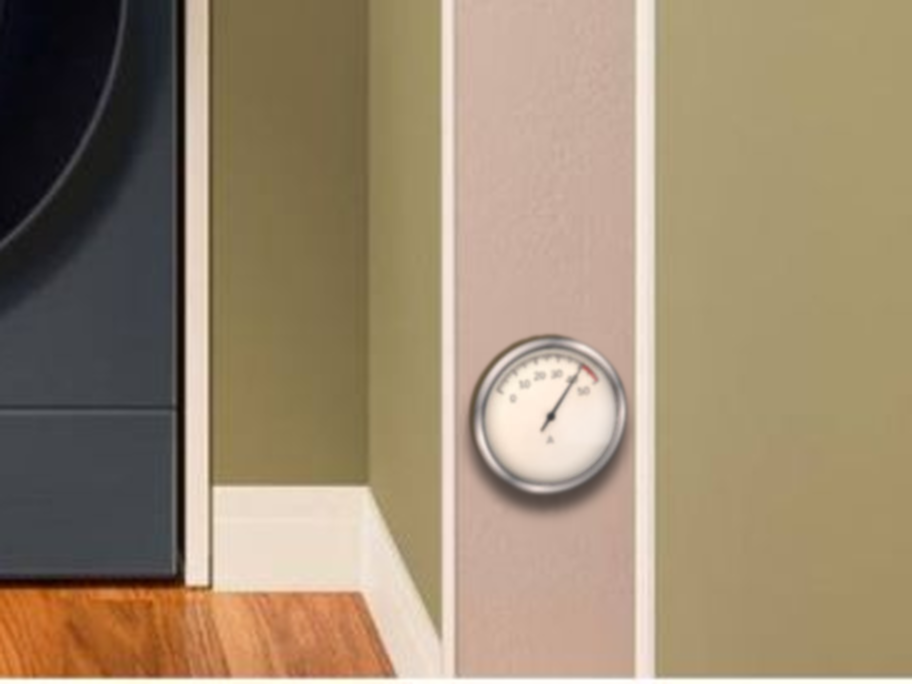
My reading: 40 A
